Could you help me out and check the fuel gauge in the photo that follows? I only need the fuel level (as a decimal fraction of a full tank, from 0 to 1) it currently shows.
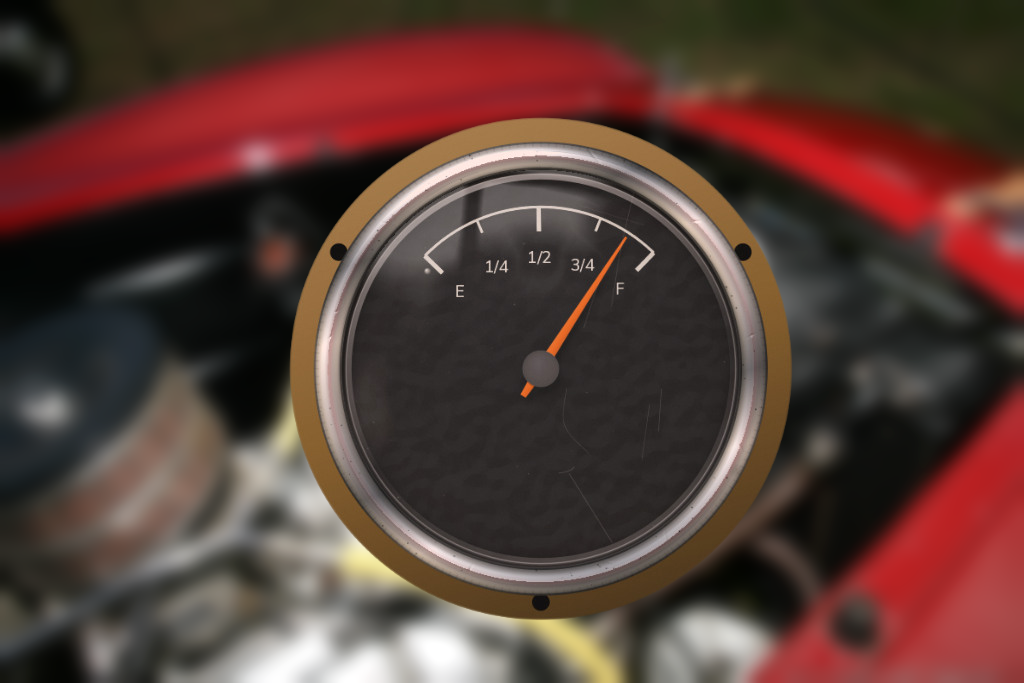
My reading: 0.875
